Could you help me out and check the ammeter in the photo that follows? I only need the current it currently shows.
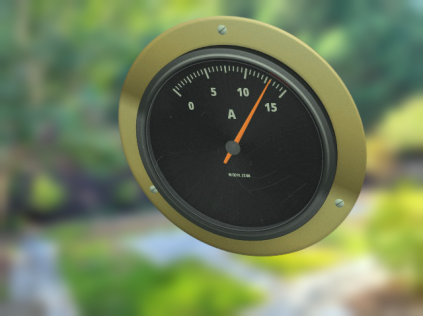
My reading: 13 A
